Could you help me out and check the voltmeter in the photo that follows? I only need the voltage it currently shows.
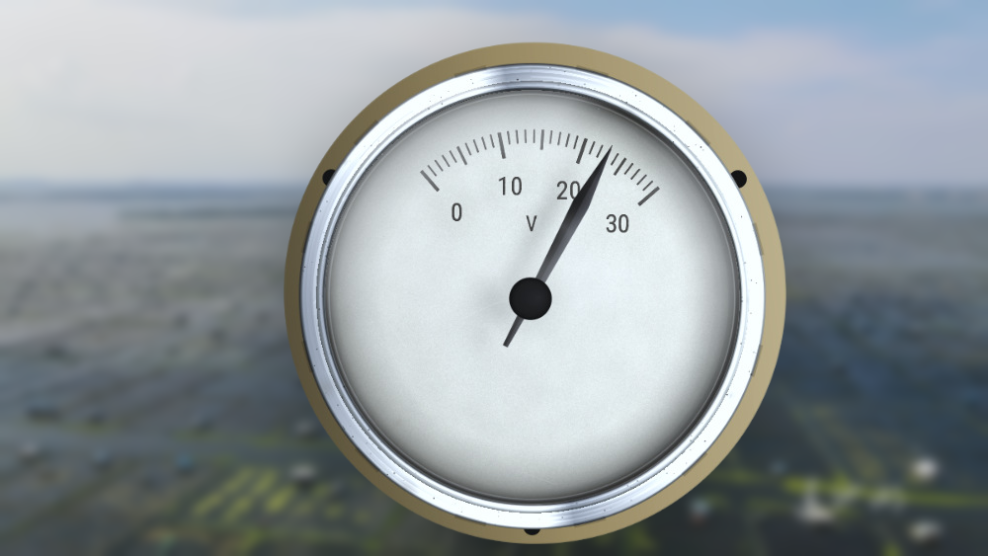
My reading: 23 V
